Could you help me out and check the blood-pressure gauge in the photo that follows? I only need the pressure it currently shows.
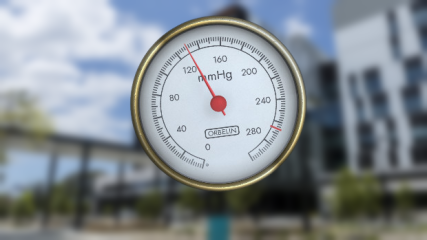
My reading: 130 mmHg
